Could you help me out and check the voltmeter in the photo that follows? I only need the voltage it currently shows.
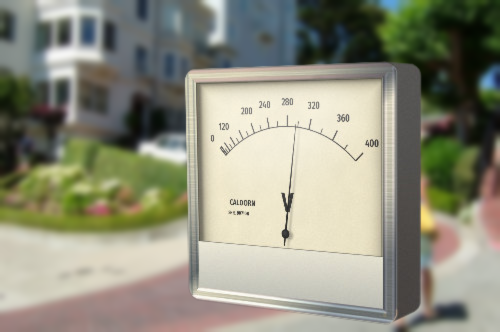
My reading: 300 V
